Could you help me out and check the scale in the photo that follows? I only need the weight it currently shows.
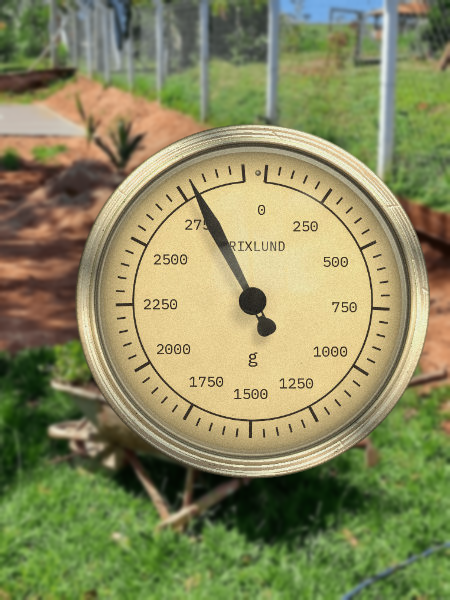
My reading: 2800 g
